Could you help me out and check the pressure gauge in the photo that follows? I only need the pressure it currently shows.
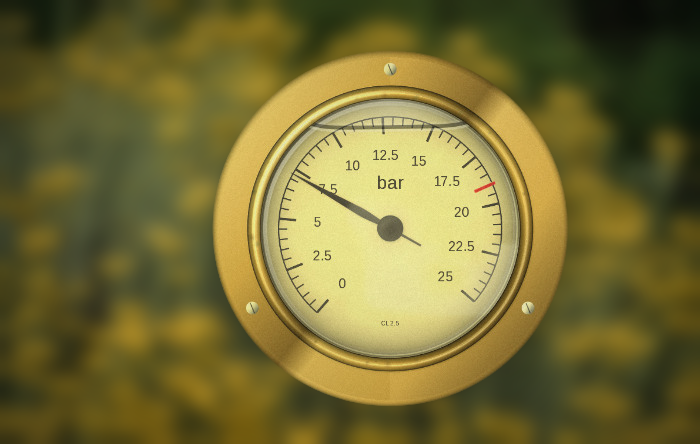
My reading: 7.25 bar
